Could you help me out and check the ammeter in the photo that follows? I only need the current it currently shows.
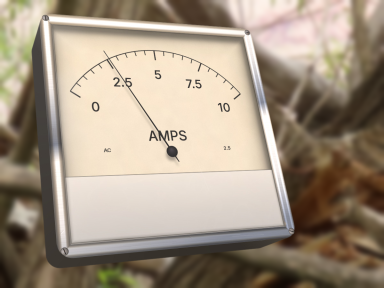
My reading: 2.5 A
